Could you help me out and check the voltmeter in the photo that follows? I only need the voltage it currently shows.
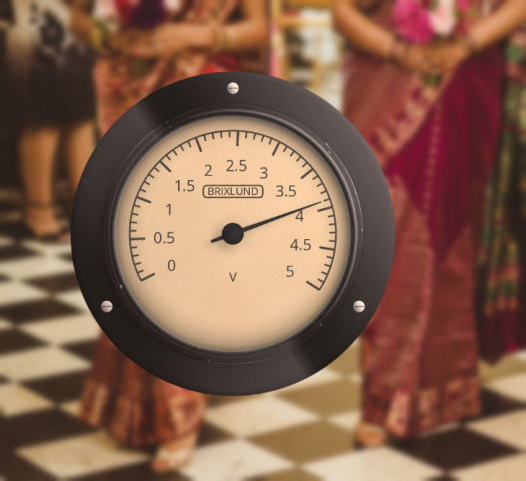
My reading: 3.9 V
